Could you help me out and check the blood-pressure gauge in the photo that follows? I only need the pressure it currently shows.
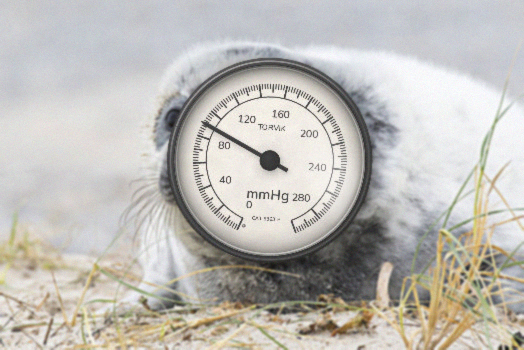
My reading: 90 mmHg
